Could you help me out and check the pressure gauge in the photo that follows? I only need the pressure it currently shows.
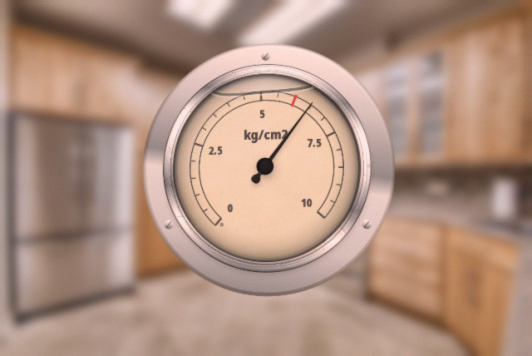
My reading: 6.5 kg/cm²
